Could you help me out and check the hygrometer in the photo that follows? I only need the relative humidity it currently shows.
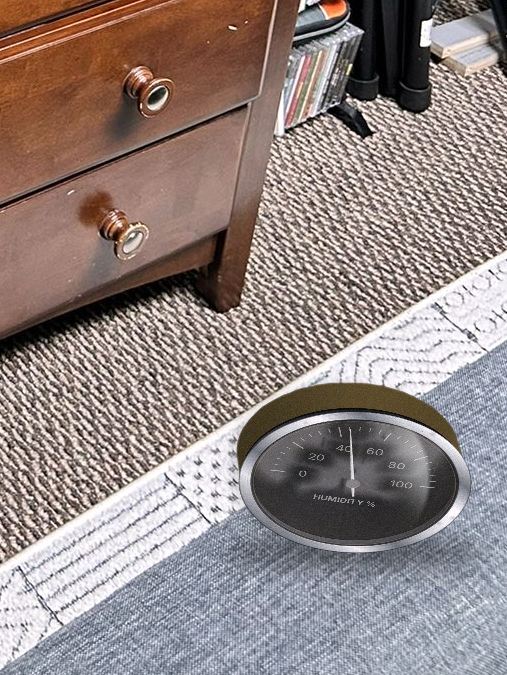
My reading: 44 %
